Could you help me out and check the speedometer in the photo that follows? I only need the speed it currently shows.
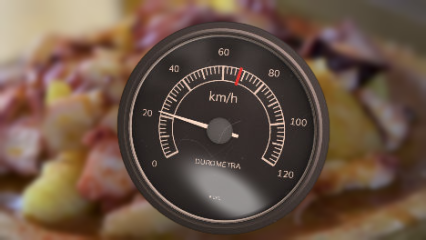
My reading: 22 km/h
